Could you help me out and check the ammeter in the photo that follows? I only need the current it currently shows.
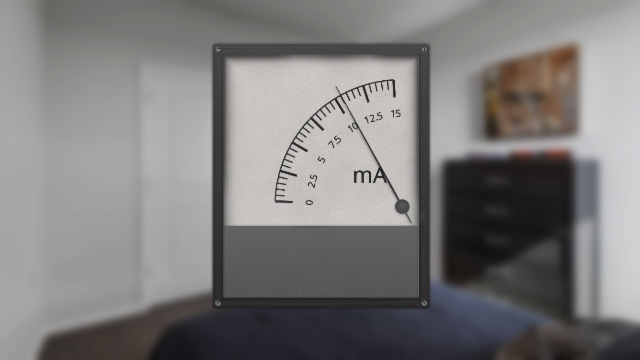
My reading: 10.5 mA
